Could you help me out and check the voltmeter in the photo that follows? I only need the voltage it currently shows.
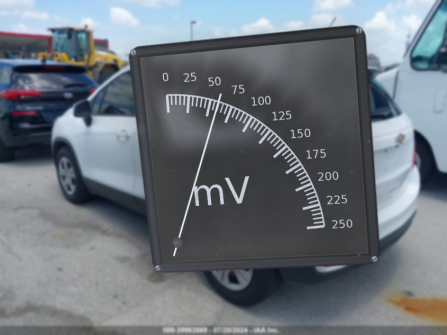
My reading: 60 mV
